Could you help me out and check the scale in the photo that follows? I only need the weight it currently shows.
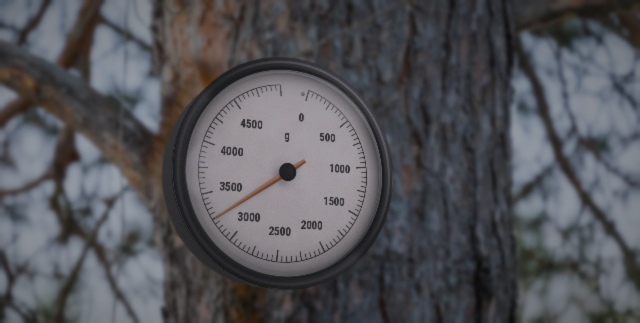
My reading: 3250 g
